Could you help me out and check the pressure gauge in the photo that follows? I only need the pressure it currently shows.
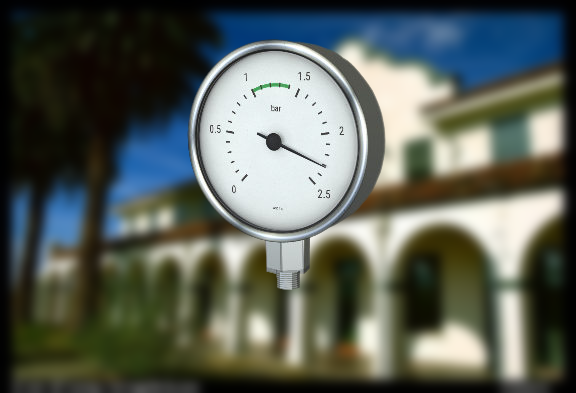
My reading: 2.3 bar
